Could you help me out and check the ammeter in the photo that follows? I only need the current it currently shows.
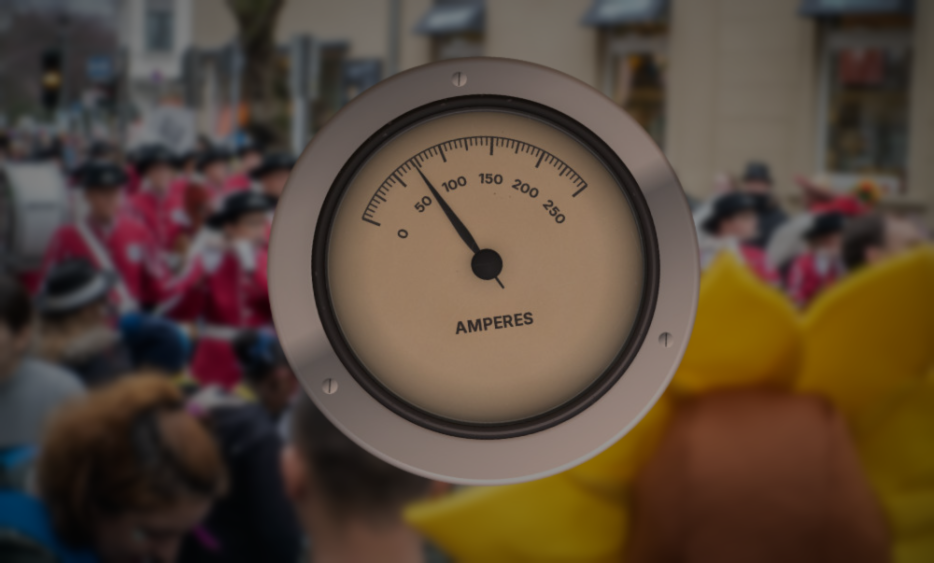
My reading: 70 A
